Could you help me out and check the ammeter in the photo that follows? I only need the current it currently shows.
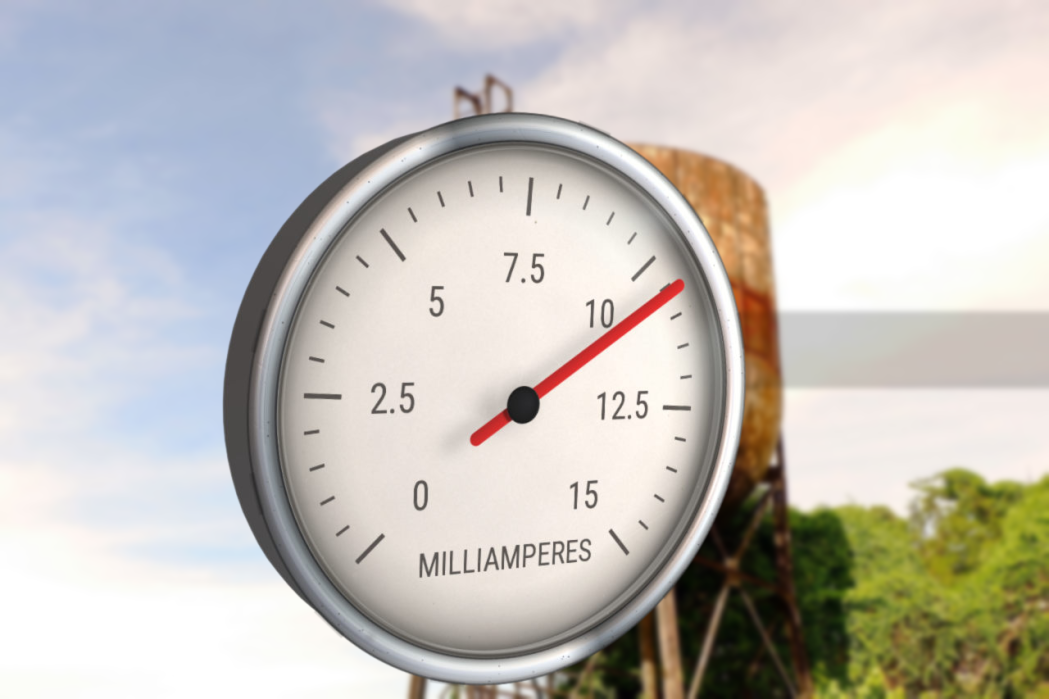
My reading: 10.5 mA
